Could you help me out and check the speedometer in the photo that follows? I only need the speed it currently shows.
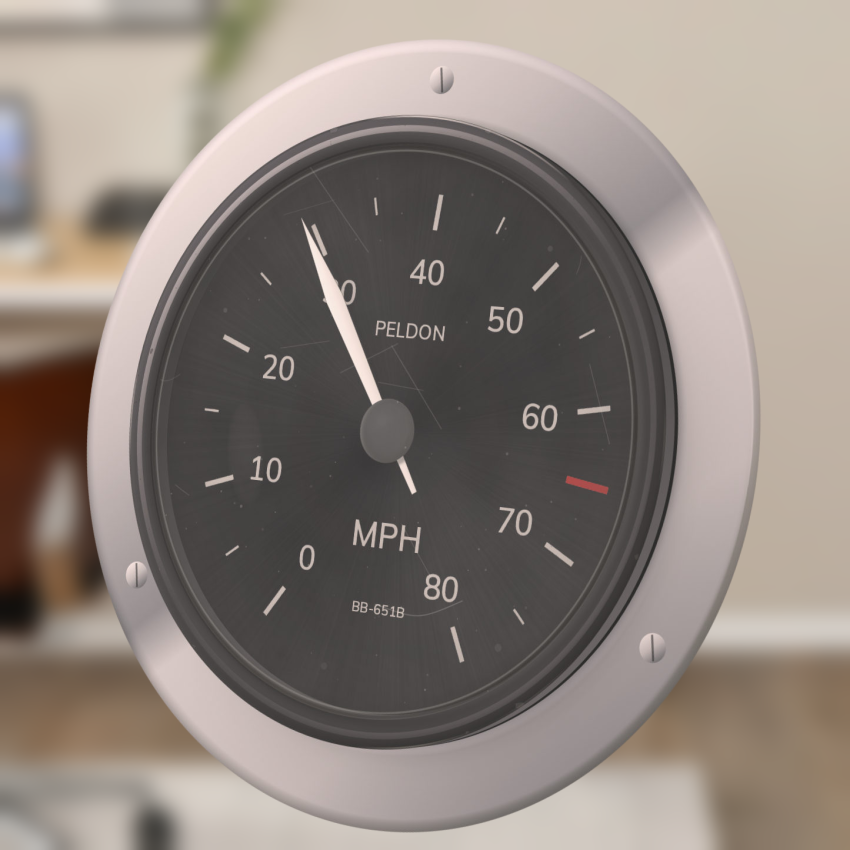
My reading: 30 mph
